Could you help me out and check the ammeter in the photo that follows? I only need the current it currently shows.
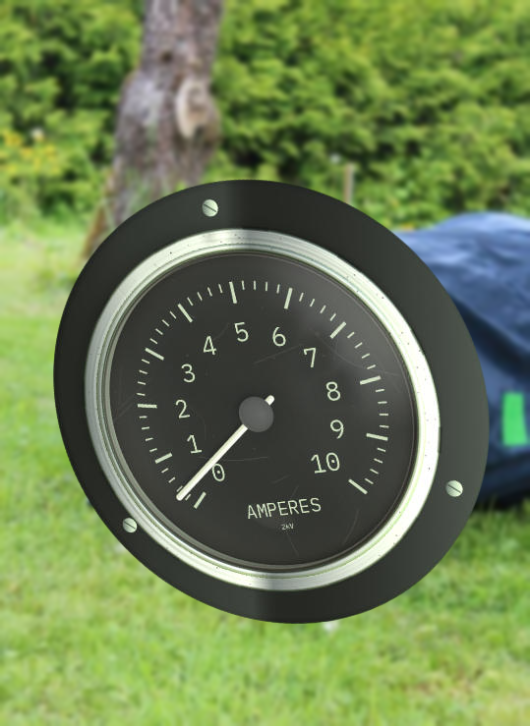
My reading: 0.3 A
